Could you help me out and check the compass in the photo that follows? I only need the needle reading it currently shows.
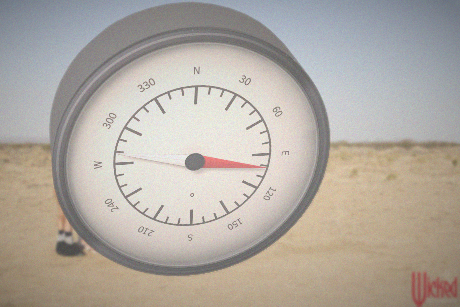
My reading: 100 °
